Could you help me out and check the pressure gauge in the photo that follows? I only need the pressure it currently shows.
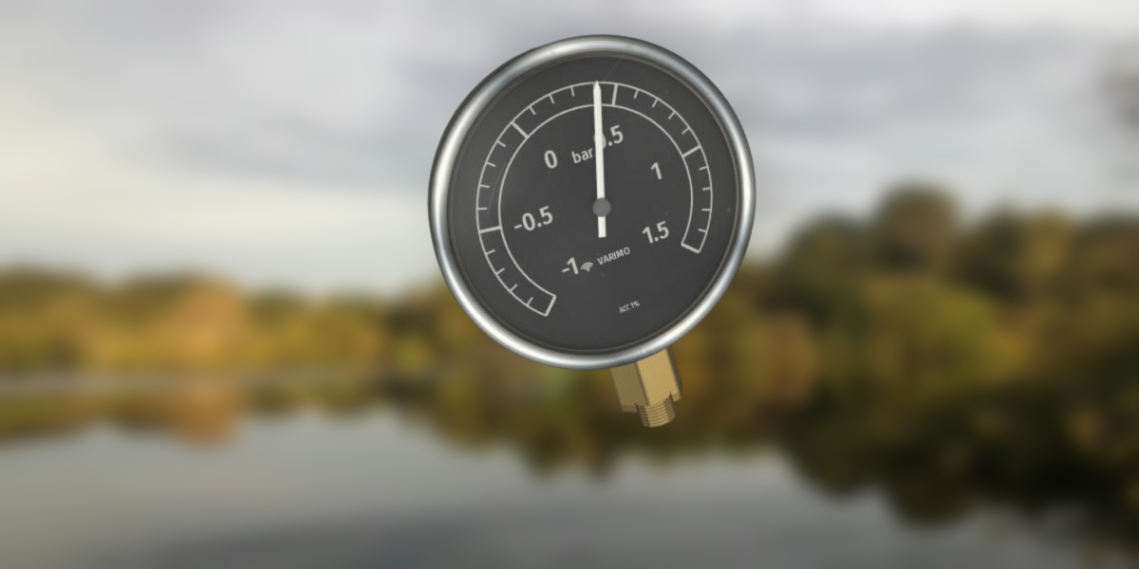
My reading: 0.4 bar
